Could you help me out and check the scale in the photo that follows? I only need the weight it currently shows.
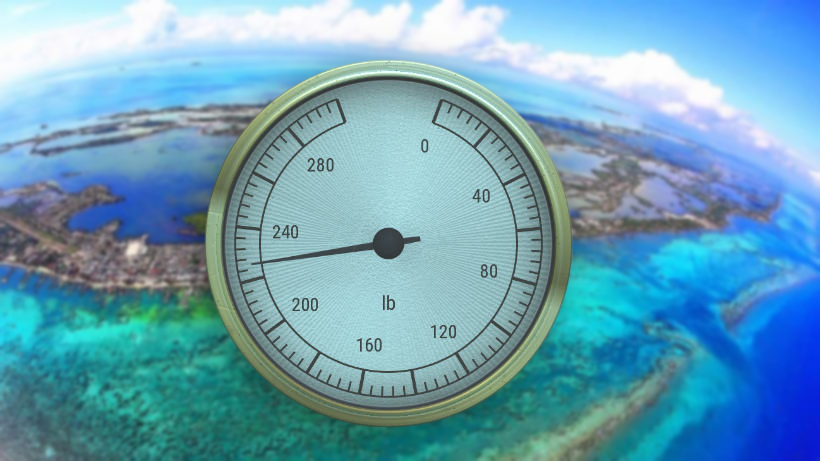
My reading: 226 lb
